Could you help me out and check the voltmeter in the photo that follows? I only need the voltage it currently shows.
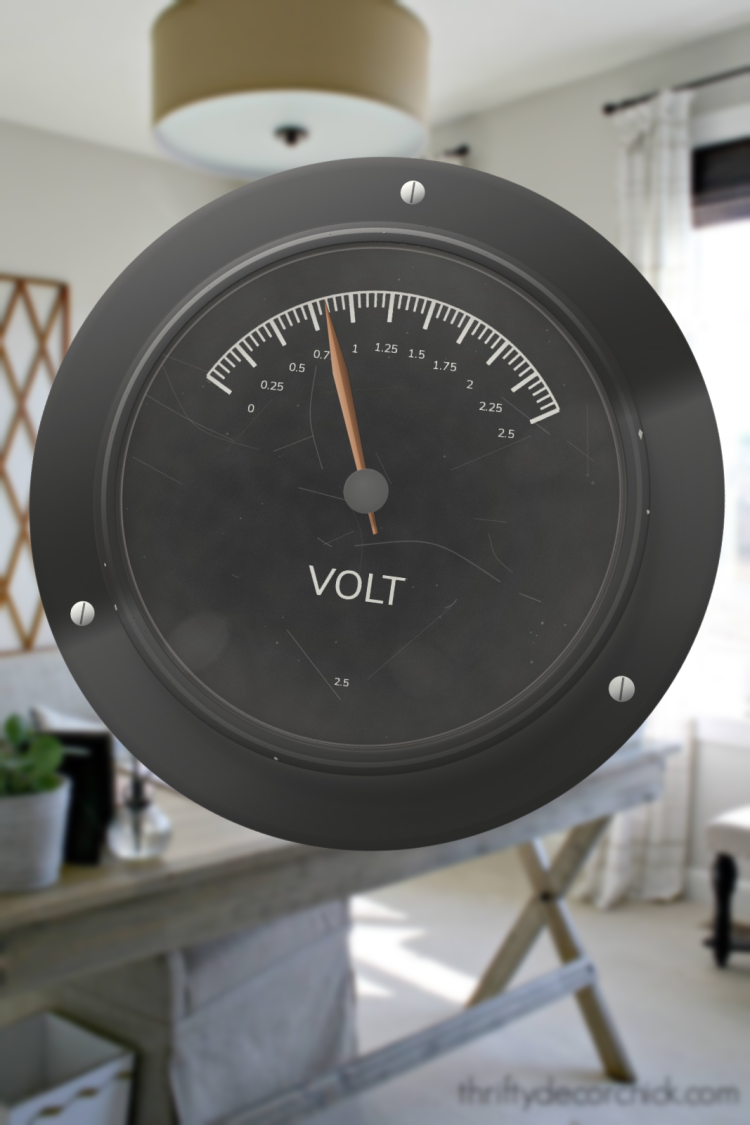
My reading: 0.85 V
